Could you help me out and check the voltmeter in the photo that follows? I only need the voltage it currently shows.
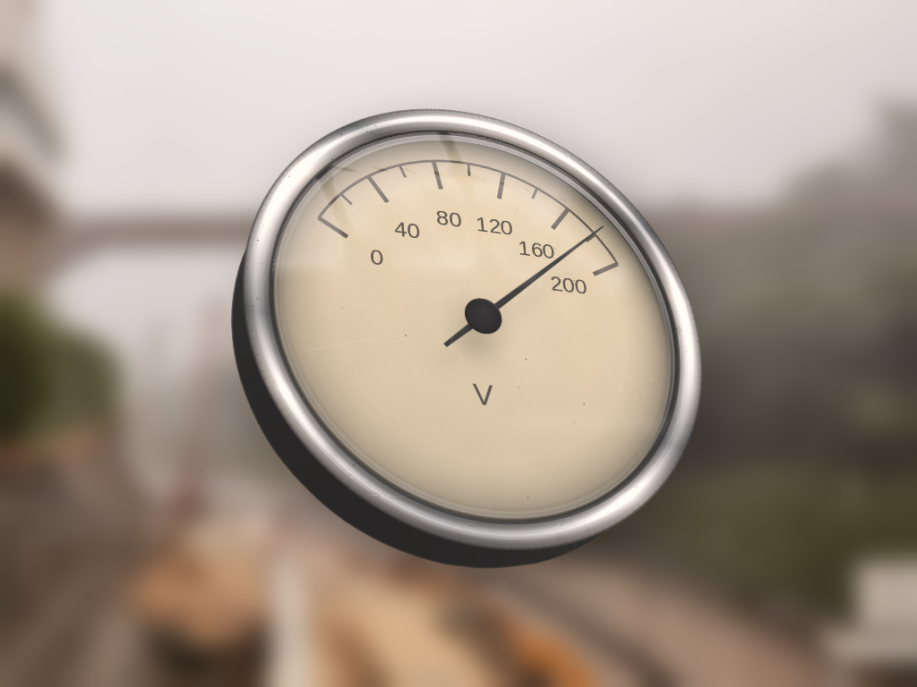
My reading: 180 V
